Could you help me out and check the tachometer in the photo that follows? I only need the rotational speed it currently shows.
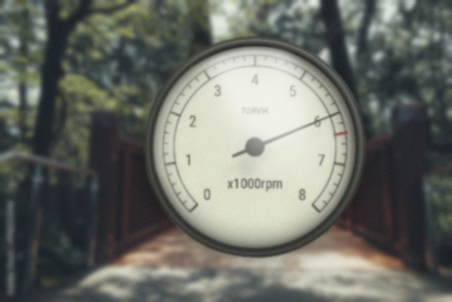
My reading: 6000 rpm
